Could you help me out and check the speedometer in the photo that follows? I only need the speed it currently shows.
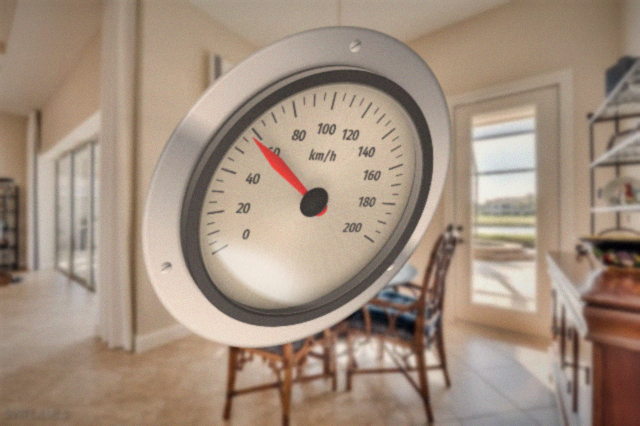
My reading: 57.5 km/h
